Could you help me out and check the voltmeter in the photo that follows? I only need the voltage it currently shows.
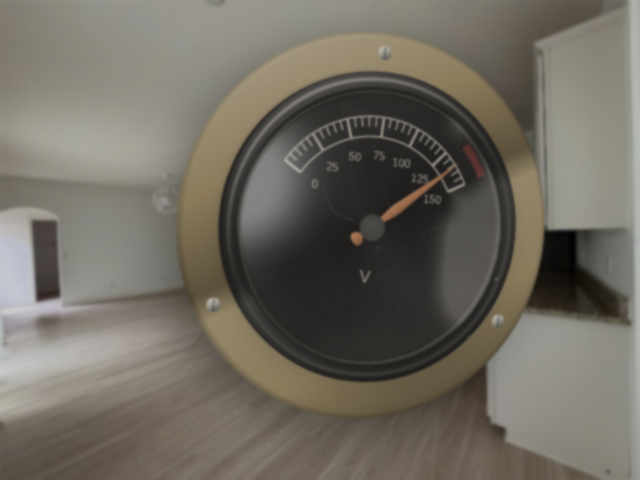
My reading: 135 V
